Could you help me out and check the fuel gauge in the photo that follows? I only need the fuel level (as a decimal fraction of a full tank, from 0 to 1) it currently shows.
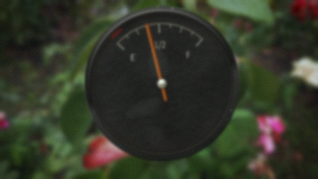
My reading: 0.375
